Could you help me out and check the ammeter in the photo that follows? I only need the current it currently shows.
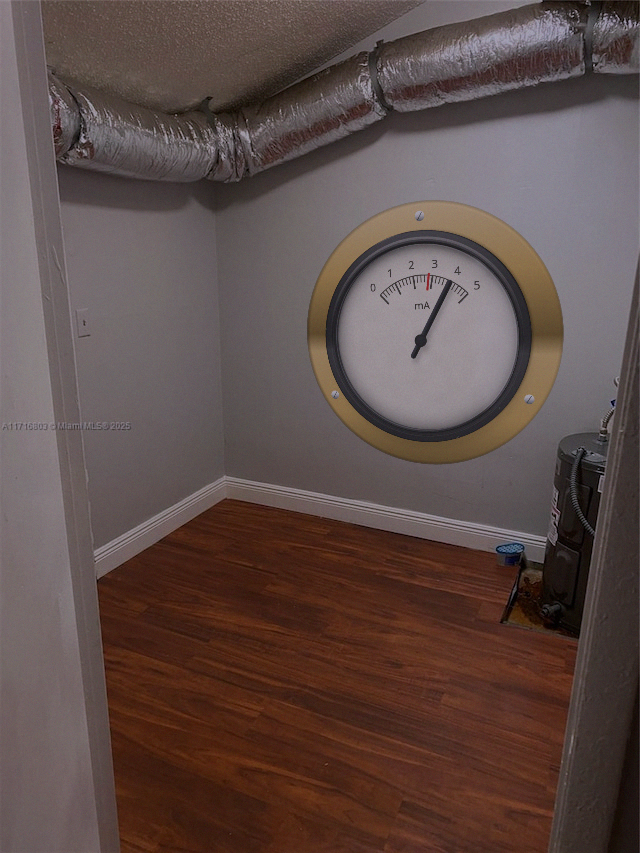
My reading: 4 mA
